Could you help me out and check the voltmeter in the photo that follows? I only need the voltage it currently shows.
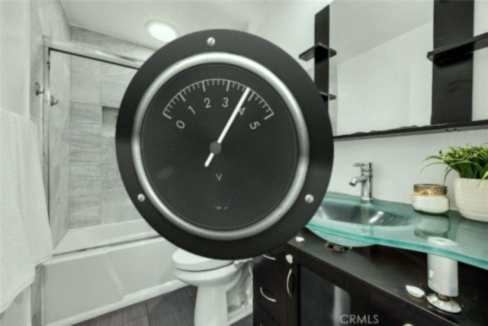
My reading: 3.8 V
